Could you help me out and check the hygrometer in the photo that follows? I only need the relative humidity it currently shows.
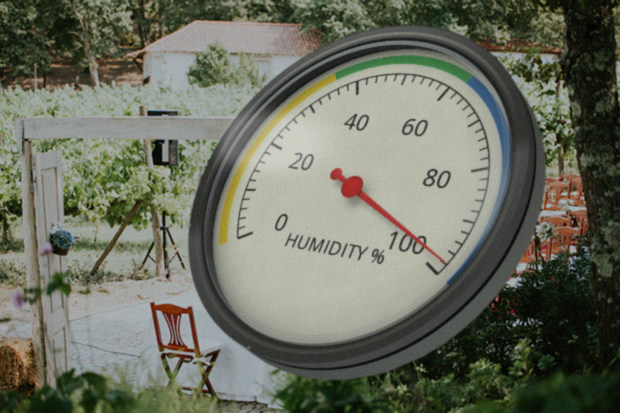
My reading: 98 %
